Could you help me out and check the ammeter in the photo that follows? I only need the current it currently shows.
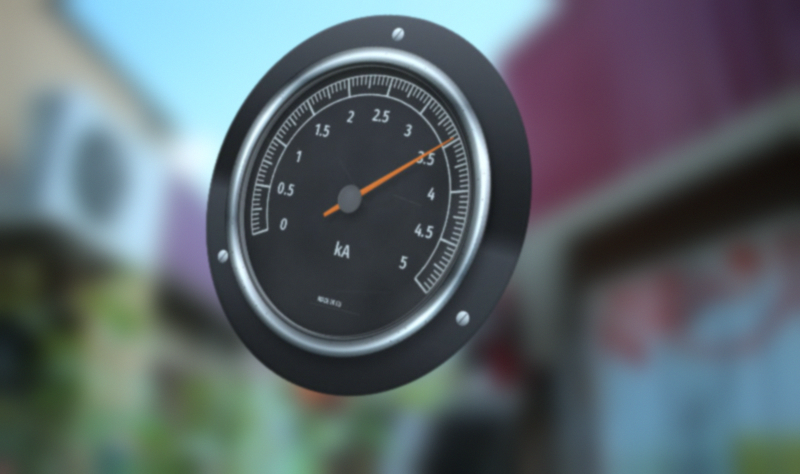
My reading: 3.5 kA
